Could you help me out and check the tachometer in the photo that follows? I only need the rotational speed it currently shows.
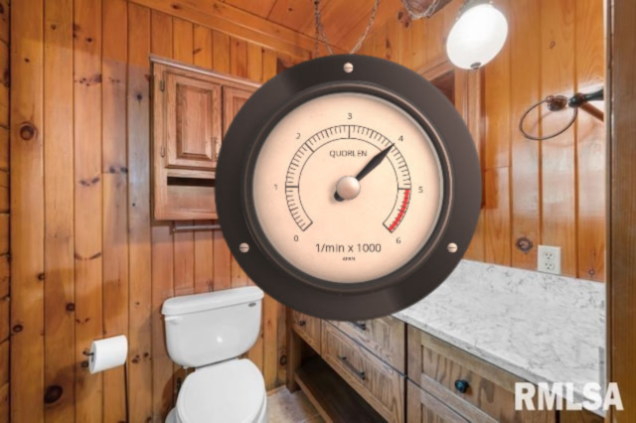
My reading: 4000 rpm
